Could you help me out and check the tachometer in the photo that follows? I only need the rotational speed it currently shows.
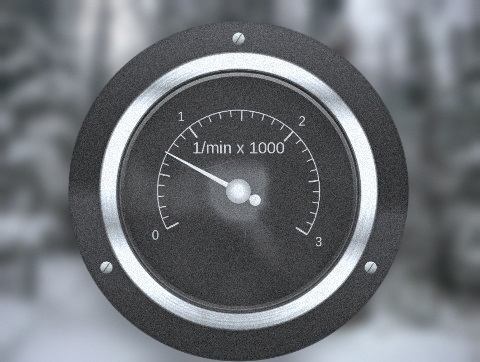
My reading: 700 rpm
